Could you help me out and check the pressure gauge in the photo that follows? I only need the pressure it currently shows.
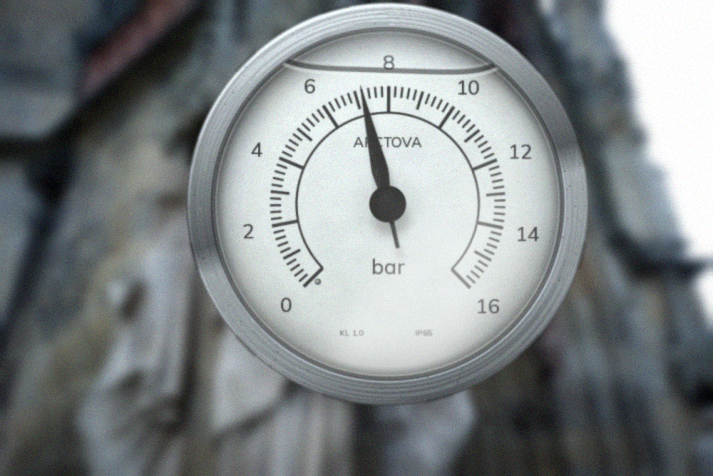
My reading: 7.2 bar
